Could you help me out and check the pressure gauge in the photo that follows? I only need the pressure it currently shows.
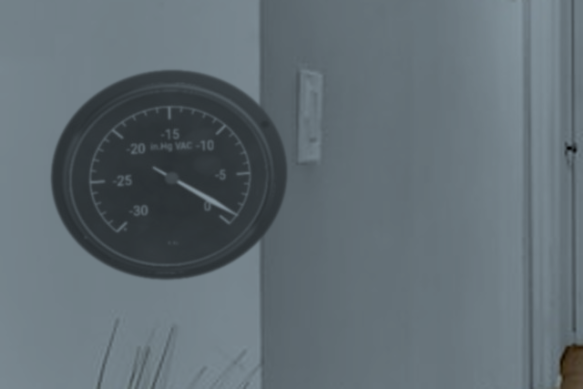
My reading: -1 inHg
